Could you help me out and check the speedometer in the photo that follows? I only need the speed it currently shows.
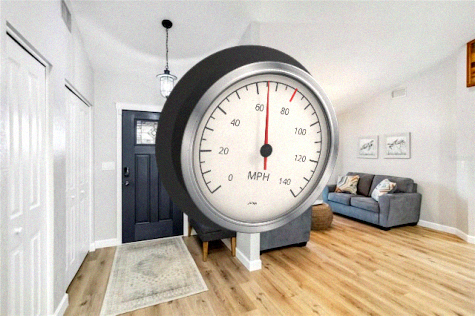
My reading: 65 mph
